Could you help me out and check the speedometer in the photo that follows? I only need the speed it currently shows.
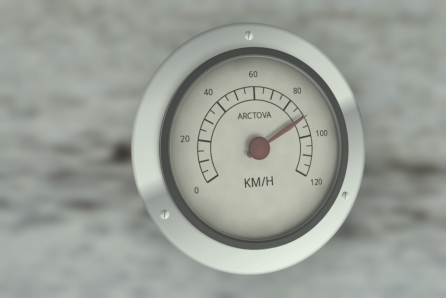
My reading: 90 km/h
